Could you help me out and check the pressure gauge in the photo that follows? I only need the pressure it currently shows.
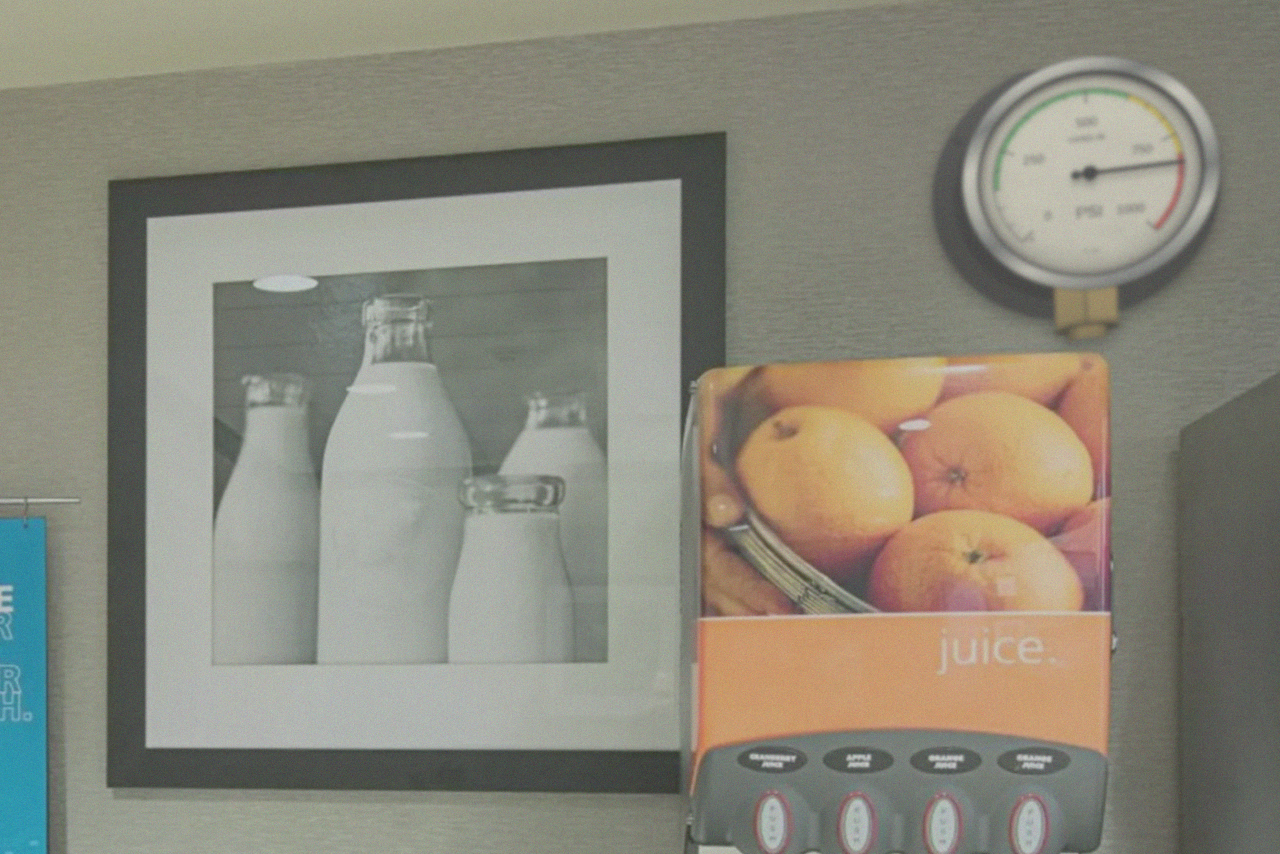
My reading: 825 psi
